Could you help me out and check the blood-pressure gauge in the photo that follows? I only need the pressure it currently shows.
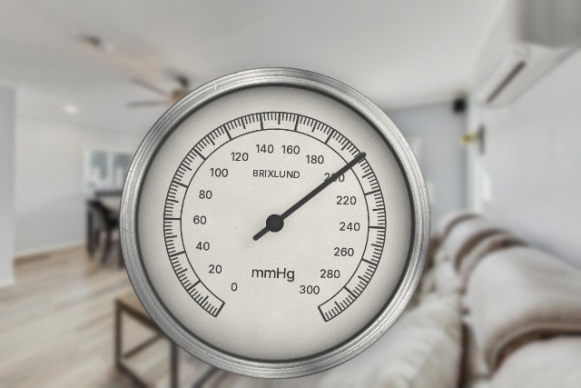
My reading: 200 mmHg
